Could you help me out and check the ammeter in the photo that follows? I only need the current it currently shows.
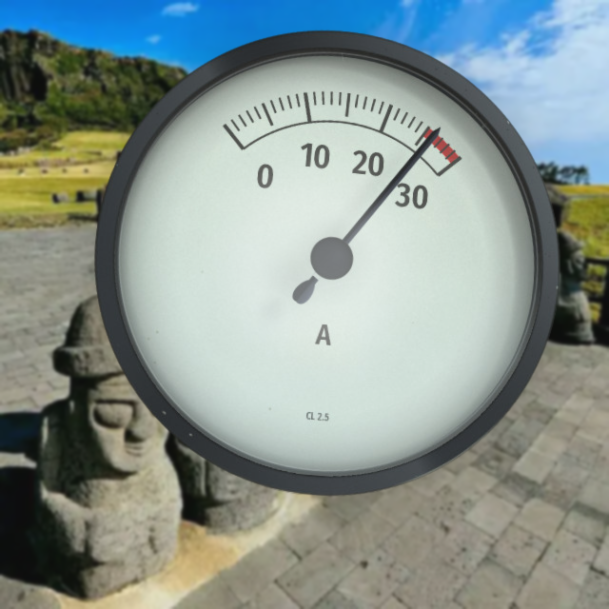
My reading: 26 A
